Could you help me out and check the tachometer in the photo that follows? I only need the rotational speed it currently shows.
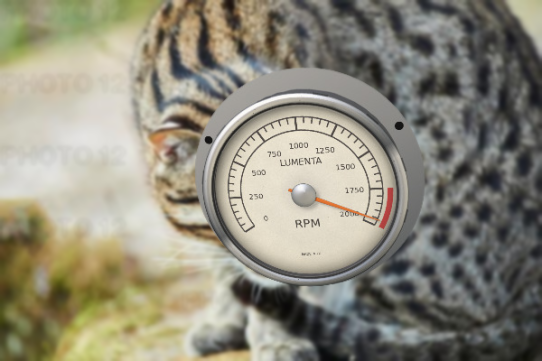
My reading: 1950 rpm
